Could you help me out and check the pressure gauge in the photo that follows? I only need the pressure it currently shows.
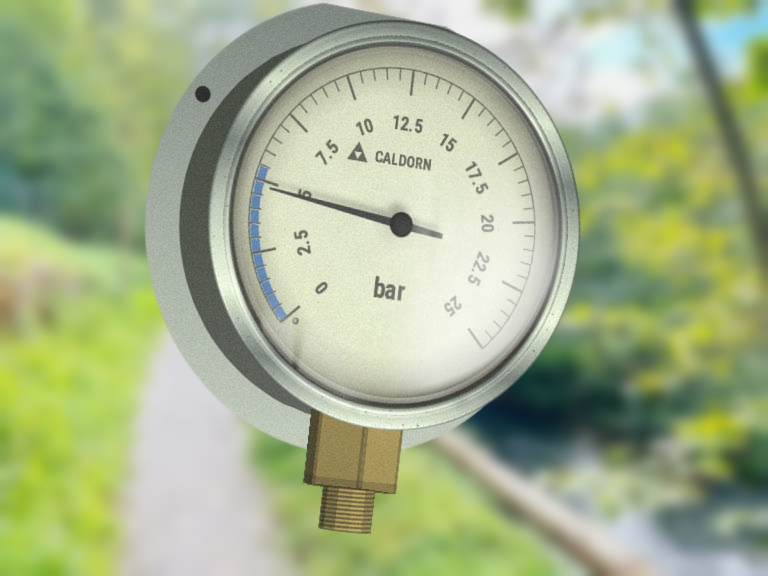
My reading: 4.75 bar
